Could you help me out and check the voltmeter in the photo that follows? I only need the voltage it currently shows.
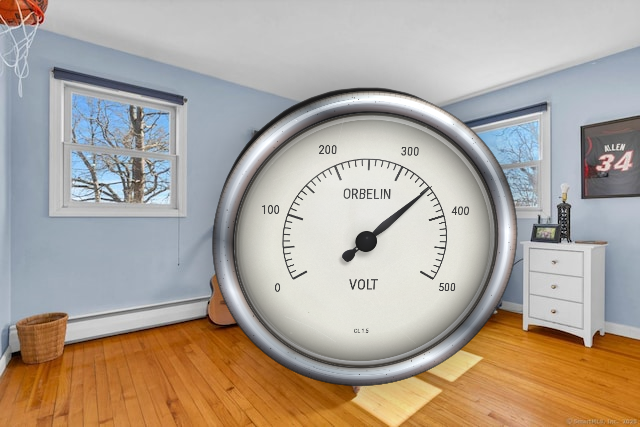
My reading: 350 V
